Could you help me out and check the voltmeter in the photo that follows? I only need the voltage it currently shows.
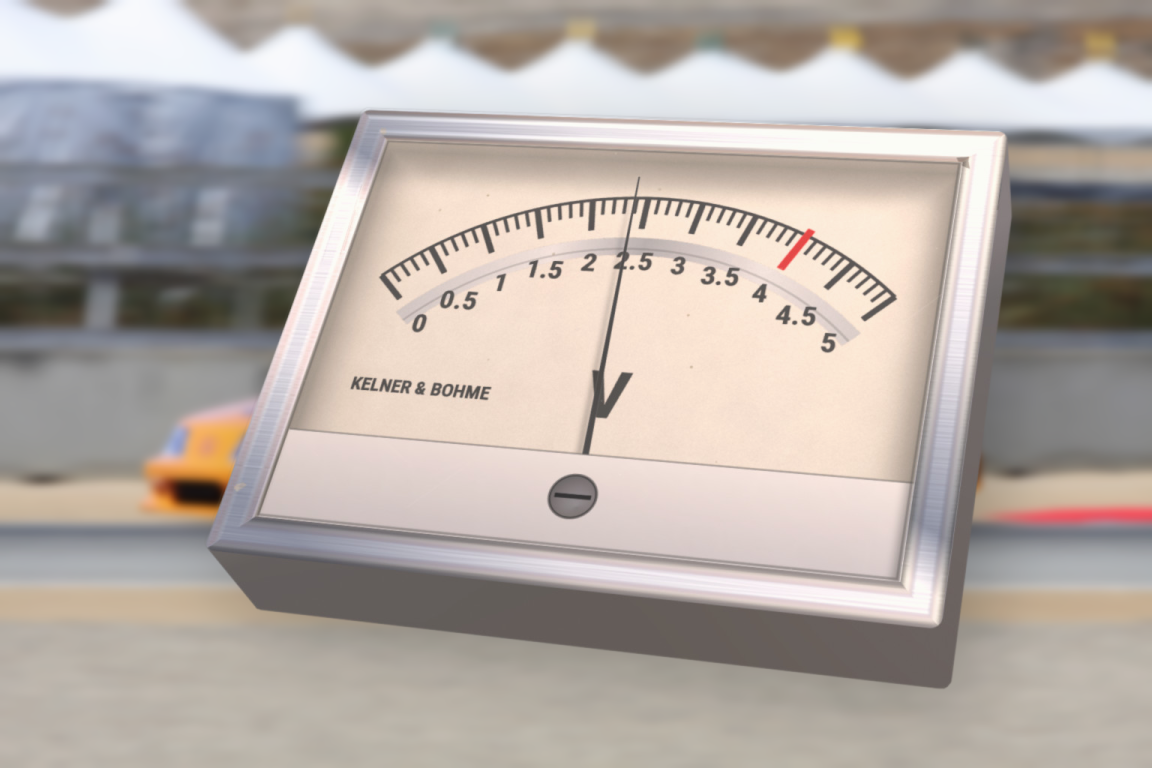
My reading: 2.4 V
